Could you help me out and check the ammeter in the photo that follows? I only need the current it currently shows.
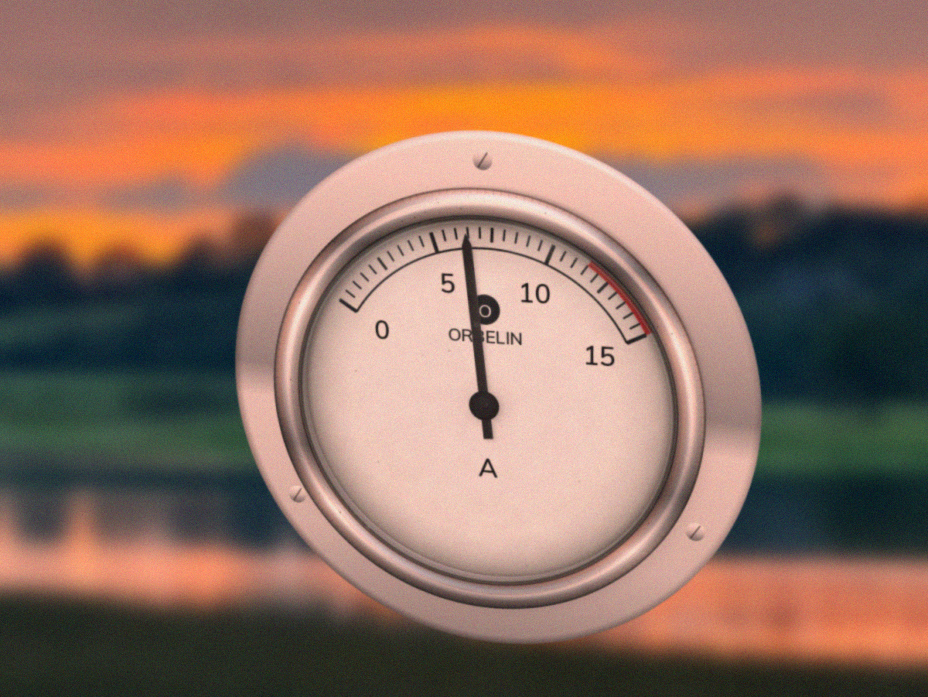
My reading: 6.5 A
